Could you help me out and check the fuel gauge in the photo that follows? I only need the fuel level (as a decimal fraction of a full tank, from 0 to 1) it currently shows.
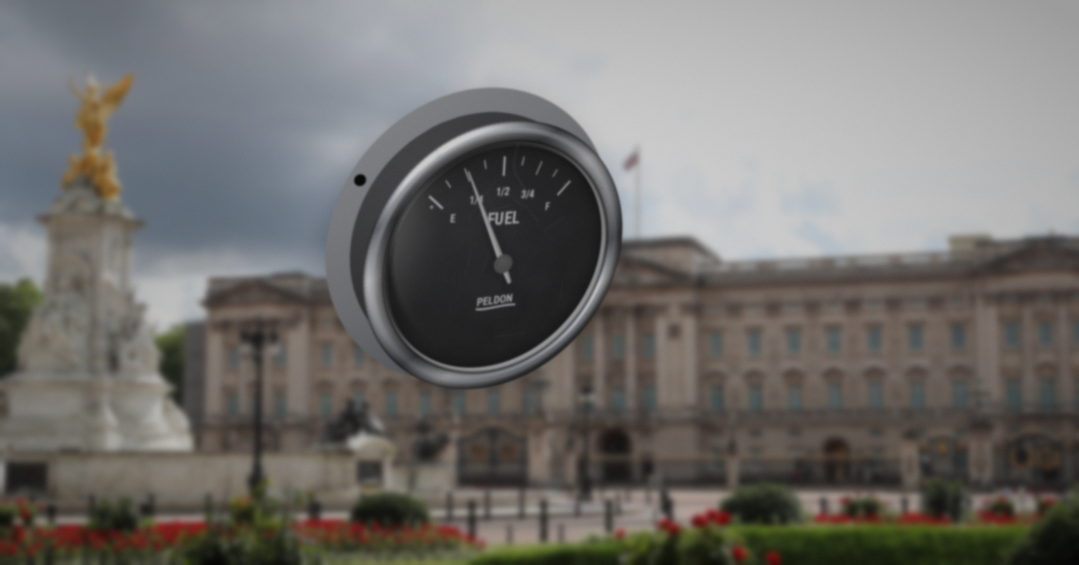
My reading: 0.25
